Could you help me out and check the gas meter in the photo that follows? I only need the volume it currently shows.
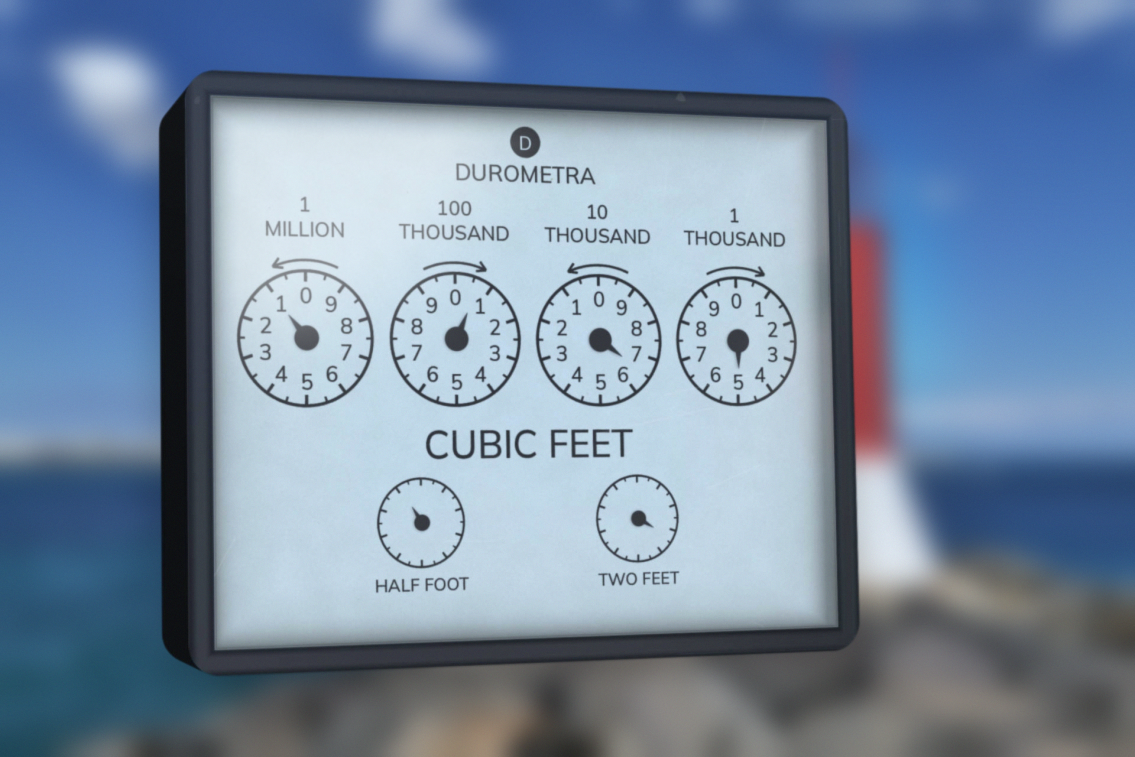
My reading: 106500 ft³
